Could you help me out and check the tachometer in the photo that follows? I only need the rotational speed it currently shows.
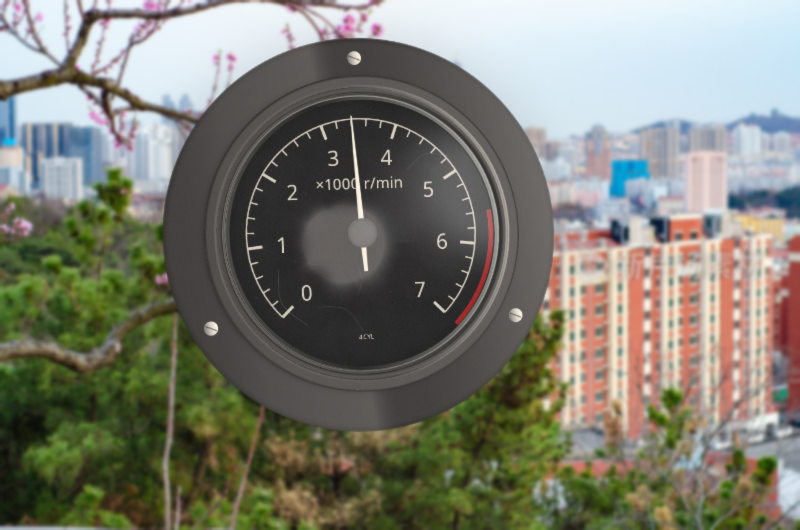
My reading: 3400 rpm
